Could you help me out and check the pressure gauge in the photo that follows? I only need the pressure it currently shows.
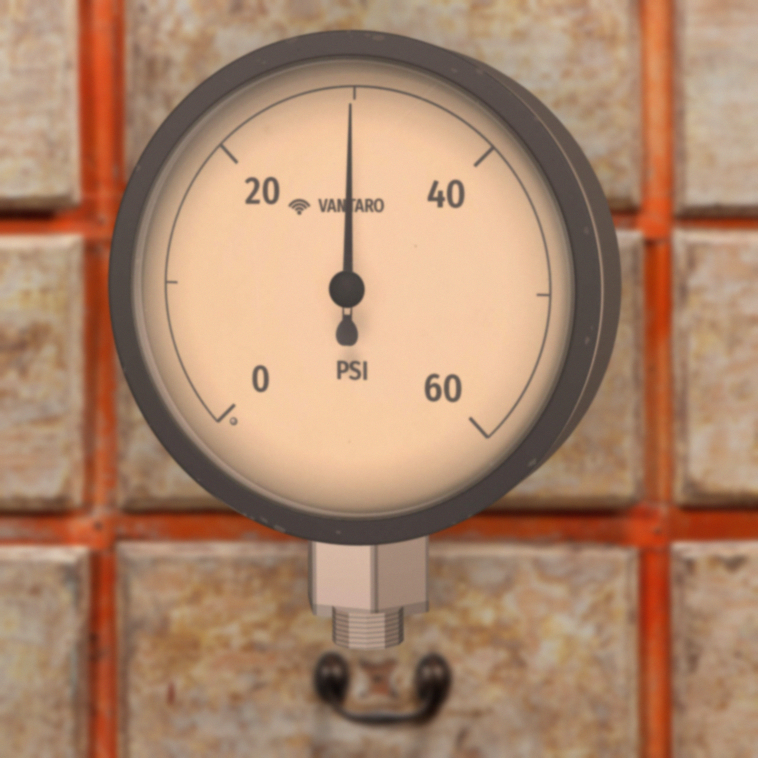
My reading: 30 psi
